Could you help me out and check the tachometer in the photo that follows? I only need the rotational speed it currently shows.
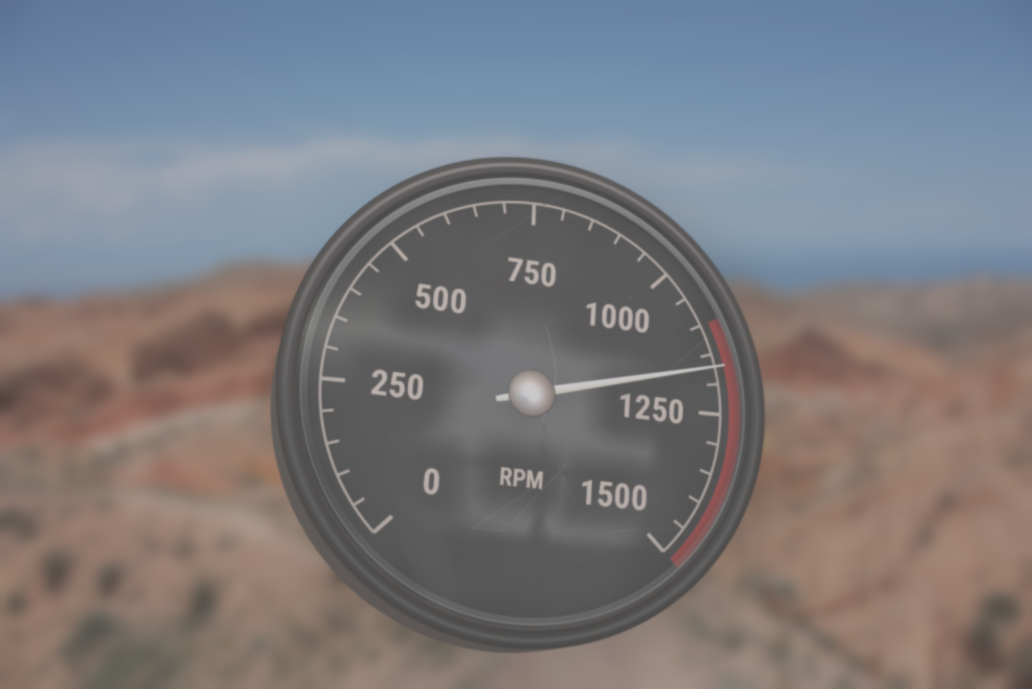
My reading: 1175 rpm
